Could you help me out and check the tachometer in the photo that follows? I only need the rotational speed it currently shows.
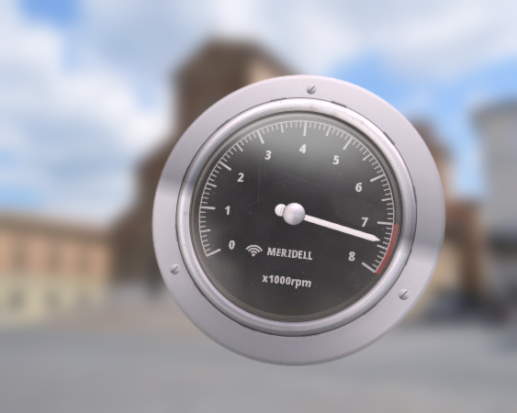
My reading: 7400 rpm
